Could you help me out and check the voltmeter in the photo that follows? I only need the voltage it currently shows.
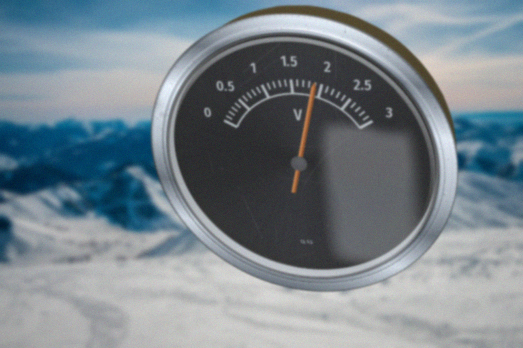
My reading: 1.9 V
